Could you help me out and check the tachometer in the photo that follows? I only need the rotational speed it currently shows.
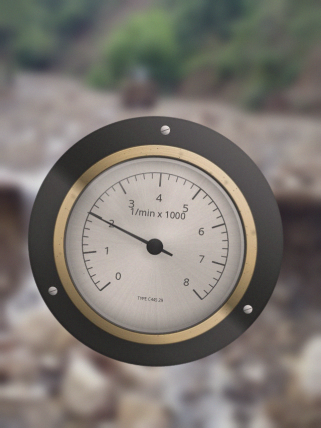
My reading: 2000 rpm
